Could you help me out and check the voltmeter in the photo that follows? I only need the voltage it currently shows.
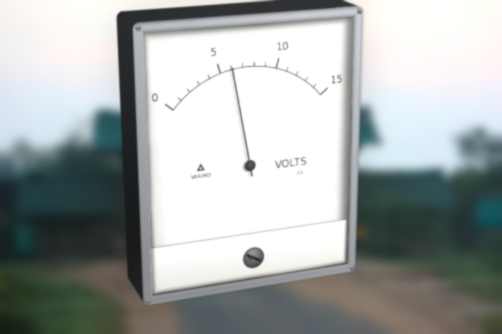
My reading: 6 V
